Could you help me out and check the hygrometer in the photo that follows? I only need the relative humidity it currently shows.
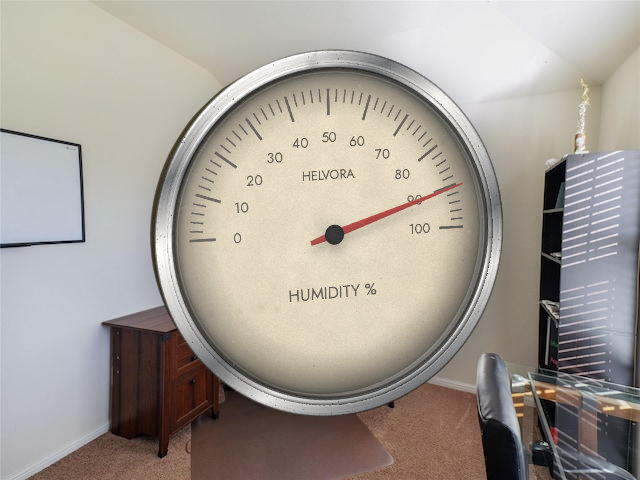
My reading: 90 %
